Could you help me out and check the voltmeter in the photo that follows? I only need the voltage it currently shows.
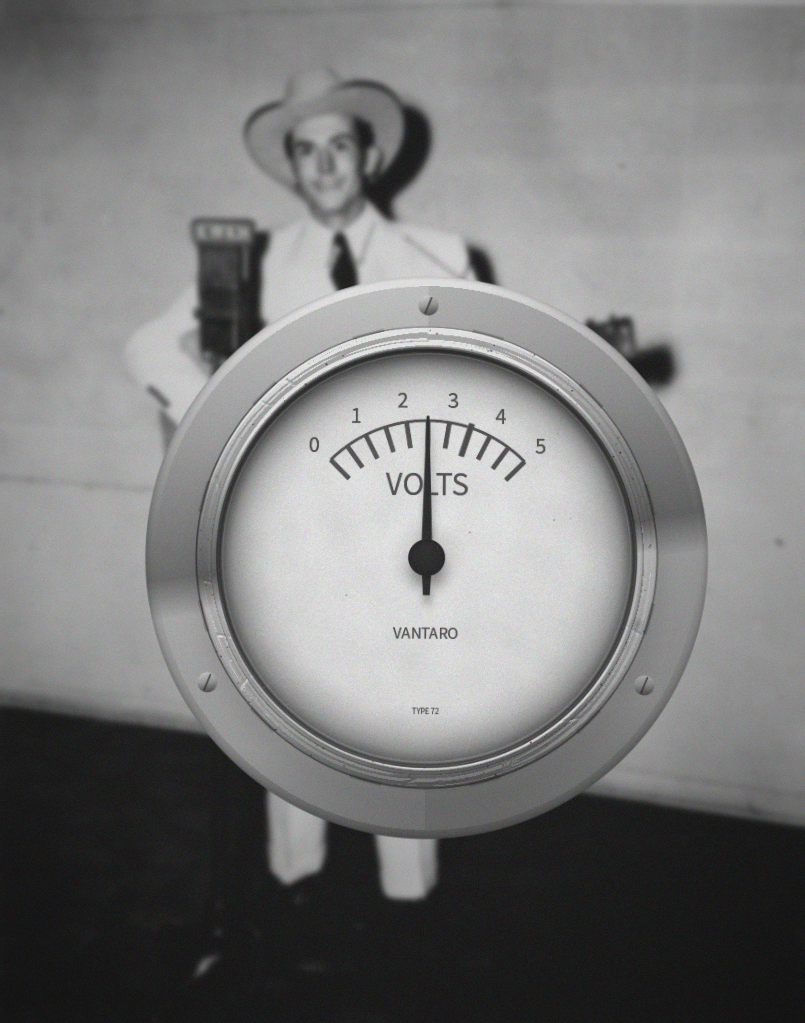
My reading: 2.5 V
